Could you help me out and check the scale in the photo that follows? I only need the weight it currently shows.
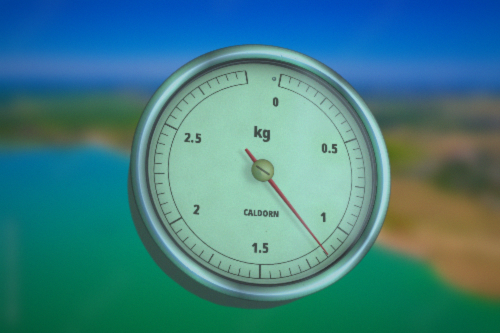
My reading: 1.15 kg
